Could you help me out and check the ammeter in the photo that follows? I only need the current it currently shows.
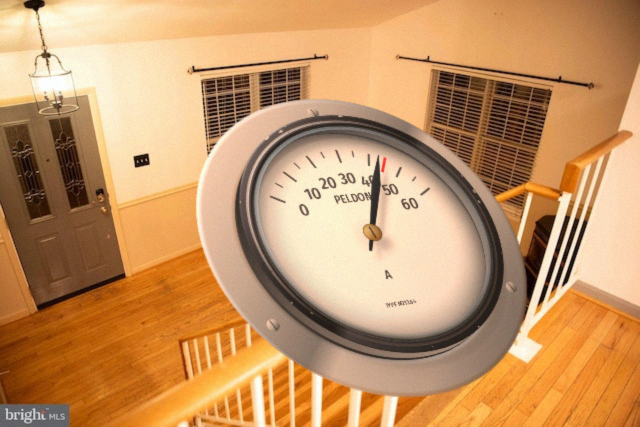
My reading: 42.5 A
